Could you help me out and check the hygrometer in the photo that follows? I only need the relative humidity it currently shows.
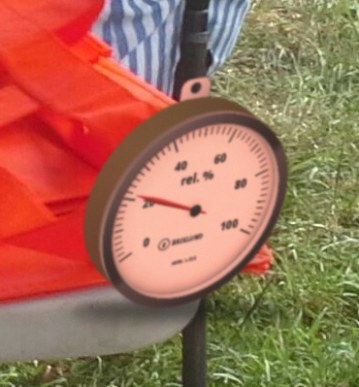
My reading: 22 %
